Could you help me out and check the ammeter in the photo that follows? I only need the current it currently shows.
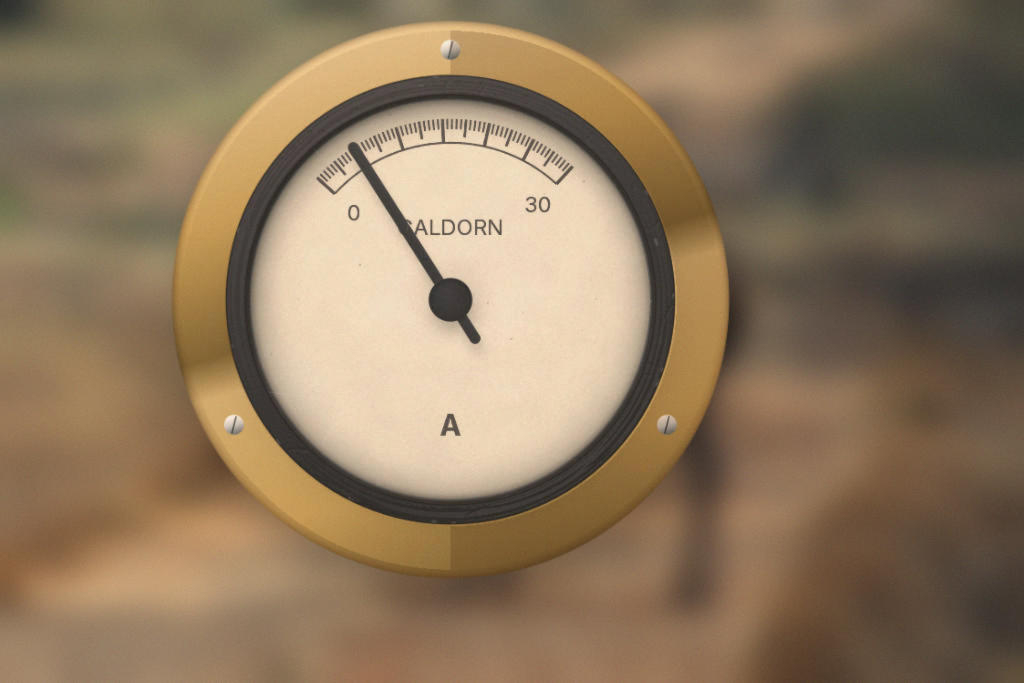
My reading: 5 A
